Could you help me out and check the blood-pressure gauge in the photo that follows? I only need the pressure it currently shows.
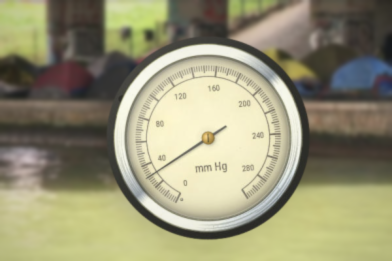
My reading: 30 mmHg
